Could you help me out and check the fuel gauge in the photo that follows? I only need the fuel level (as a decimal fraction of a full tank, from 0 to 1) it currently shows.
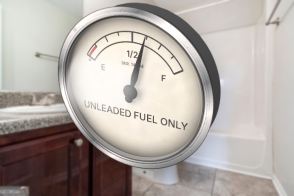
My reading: 0.625
